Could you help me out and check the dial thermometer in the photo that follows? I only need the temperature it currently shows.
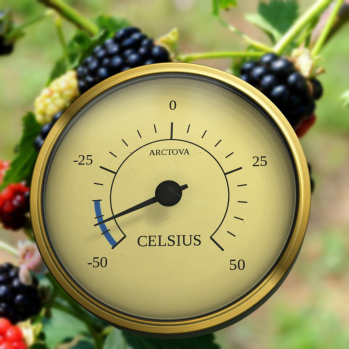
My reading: -42.5 °C
